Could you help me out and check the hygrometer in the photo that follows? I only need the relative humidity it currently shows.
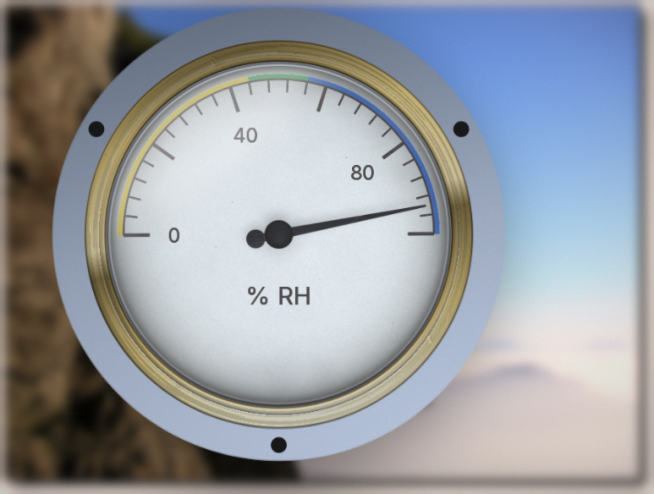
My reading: 94 %
